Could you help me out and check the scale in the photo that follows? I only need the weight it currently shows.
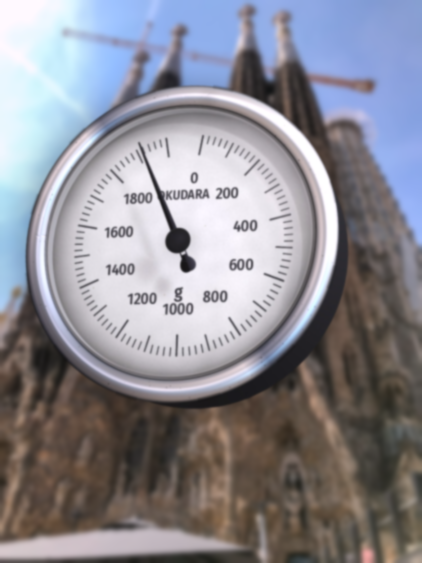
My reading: 1920 g
